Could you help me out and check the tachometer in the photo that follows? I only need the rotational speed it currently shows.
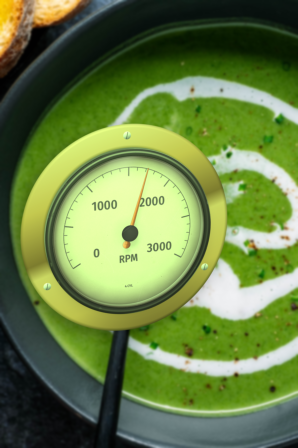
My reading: 1700 rpm
